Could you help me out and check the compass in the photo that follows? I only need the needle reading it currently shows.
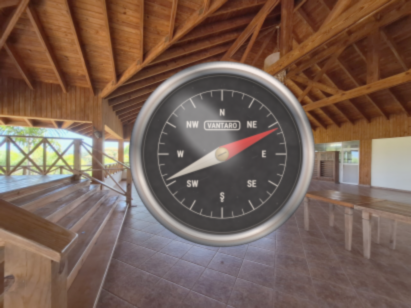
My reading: 65 °
